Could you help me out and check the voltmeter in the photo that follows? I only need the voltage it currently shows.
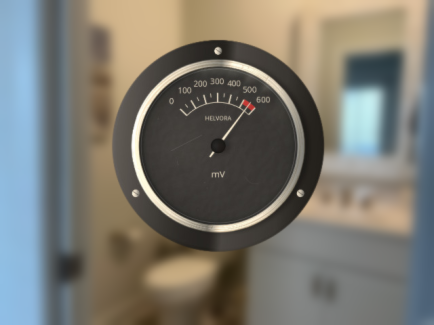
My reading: 550 mV
